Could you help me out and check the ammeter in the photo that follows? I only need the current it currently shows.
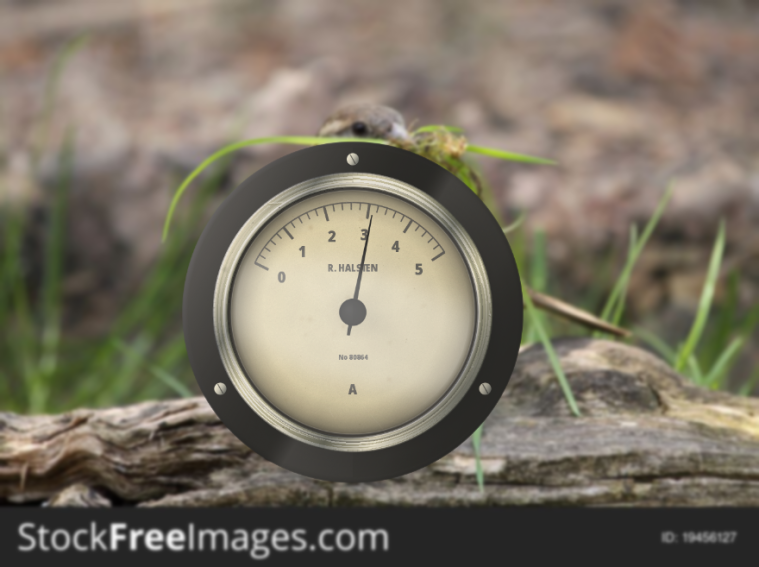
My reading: 3.1 A
